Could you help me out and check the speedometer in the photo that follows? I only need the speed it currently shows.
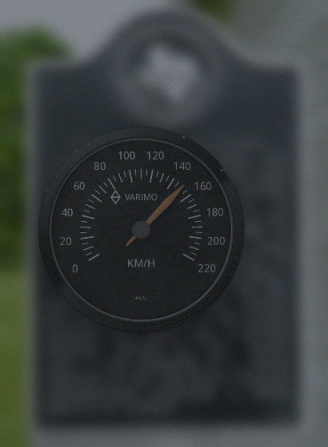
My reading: 150 km/h
